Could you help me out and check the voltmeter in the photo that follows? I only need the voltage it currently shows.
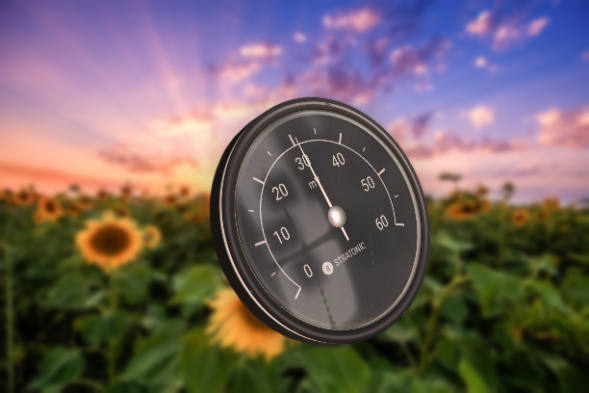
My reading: 30 mV
